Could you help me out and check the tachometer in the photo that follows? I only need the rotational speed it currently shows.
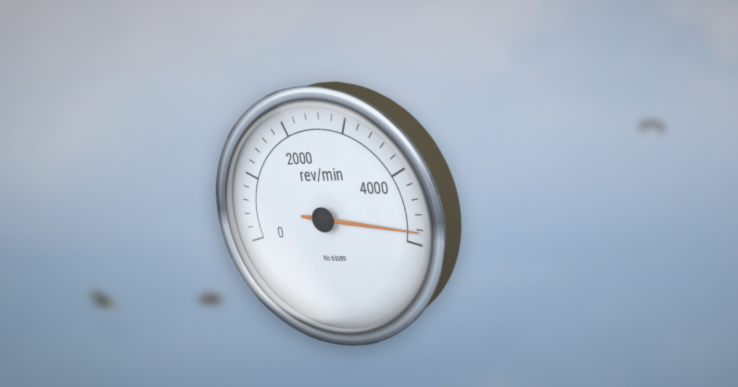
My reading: 4800 rpm
